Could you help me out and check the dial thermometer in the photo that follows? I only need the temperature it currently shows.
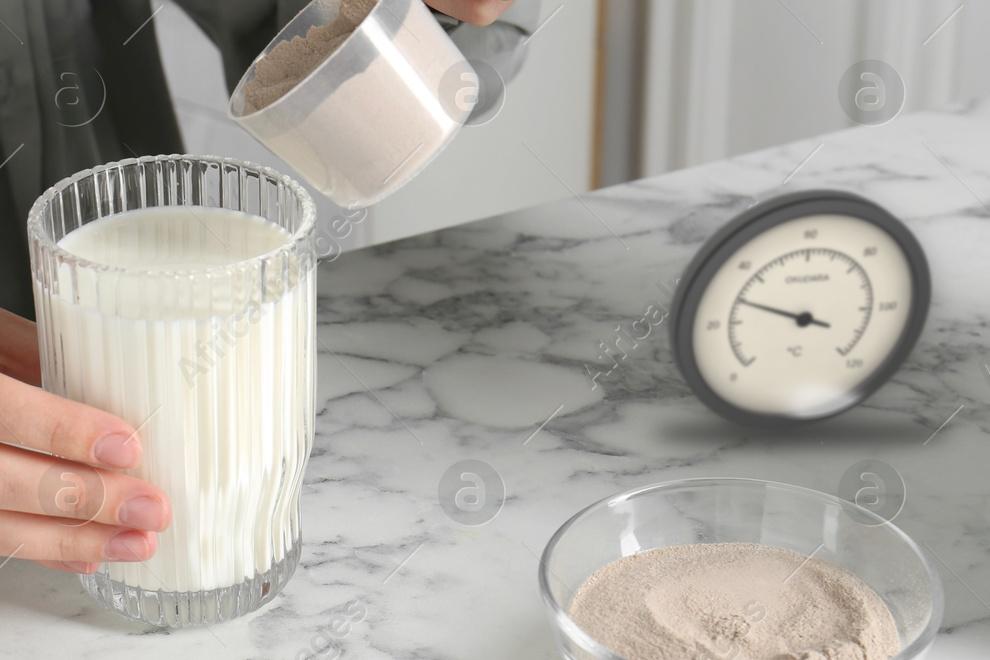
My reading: 30 °C
